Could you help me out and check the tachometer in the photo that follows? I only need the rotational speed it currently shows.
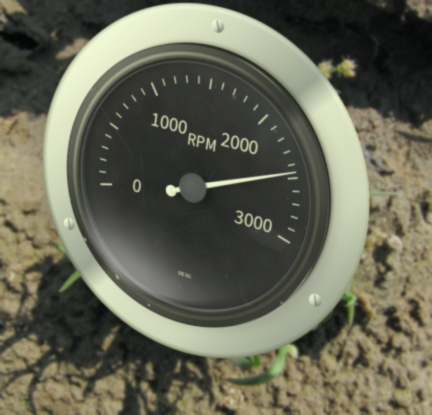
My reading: 2450 rpm
